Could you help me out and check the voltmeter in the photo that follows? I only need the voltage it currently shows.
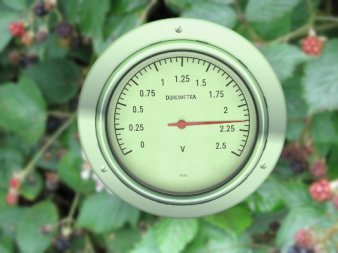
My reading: 2.15 V
